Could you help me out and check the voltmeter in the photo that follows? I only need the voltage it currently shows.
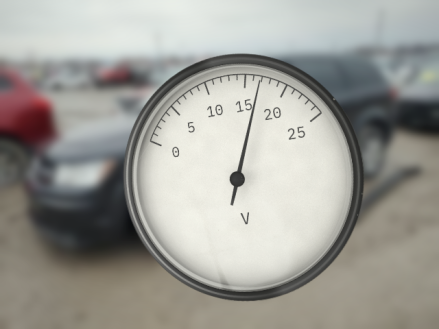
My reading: 17 V
